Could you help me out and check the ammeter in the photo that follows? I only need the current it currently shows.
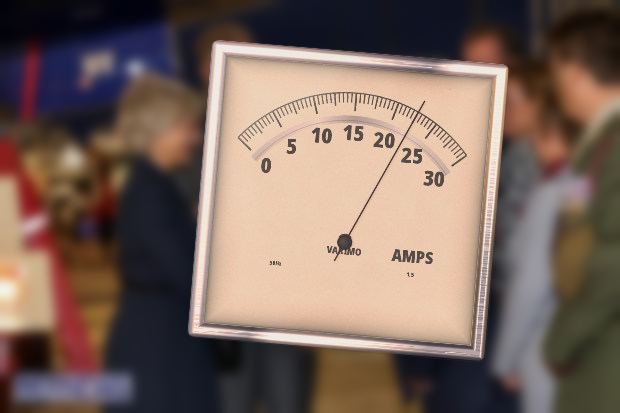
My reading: 22.5 A
